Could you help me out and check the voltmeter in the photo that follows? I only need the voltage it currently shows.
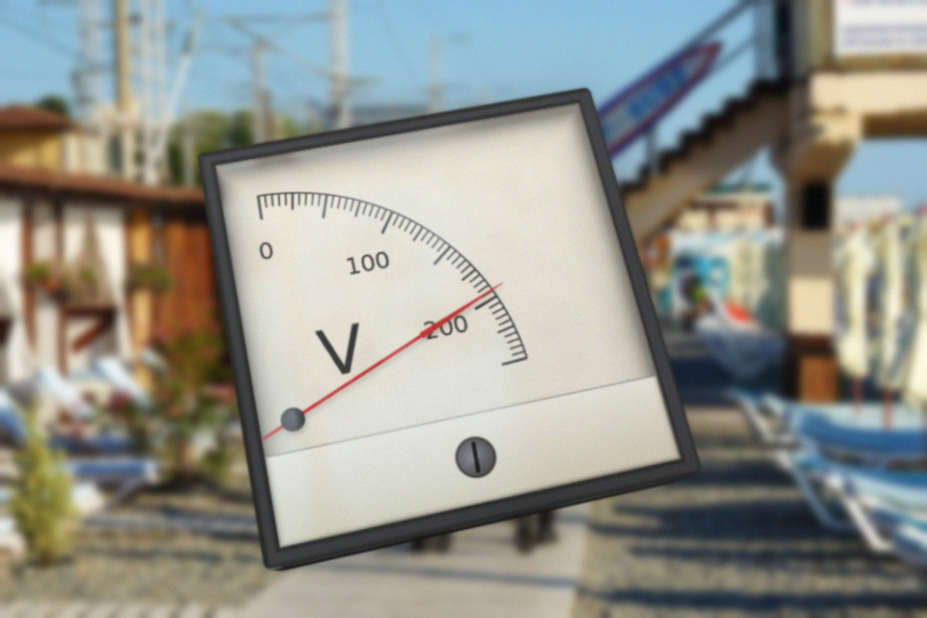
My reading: 195 V
